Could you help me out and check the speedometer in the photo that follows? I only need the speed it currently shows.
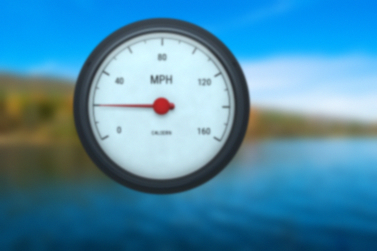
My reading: 20 mph
